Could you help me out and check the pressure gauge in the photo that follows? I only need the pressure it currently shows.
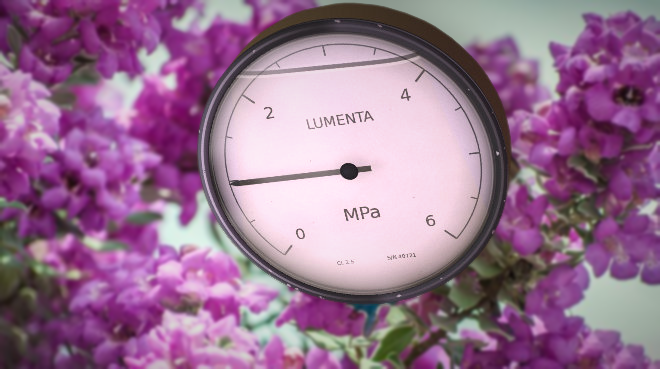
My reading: 1 MPa
